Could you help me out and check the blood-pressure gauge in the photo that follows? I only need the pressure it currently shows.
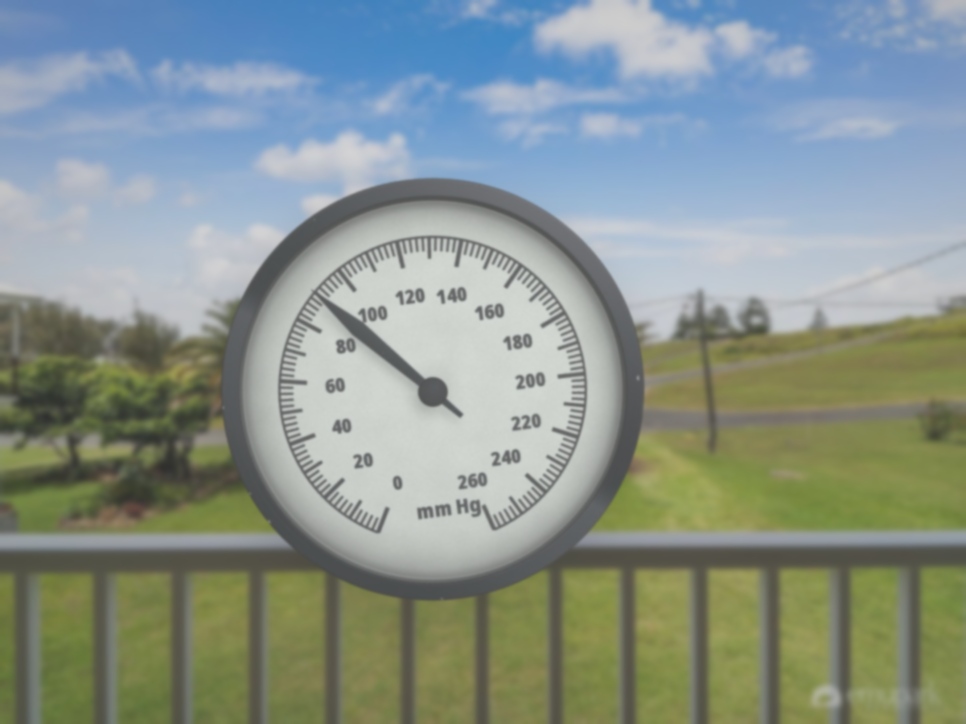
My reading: 90 mmHg
